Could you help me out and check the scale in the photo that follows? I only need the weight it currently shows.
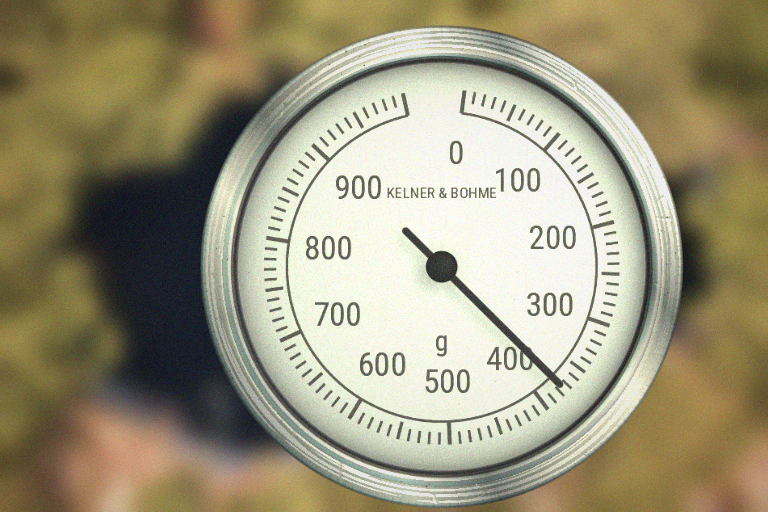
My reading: 375 g
